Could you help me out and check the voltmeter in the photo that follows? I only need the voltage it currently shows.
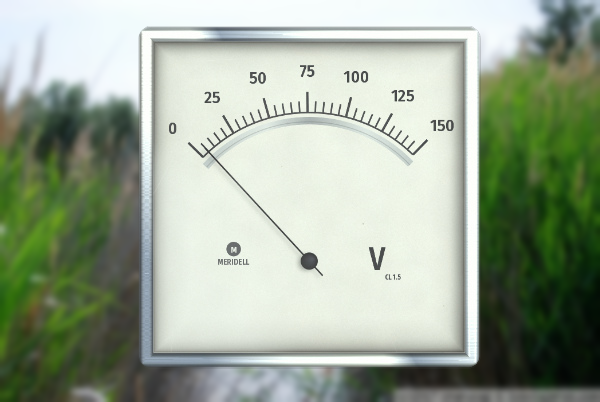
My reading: 5 V
